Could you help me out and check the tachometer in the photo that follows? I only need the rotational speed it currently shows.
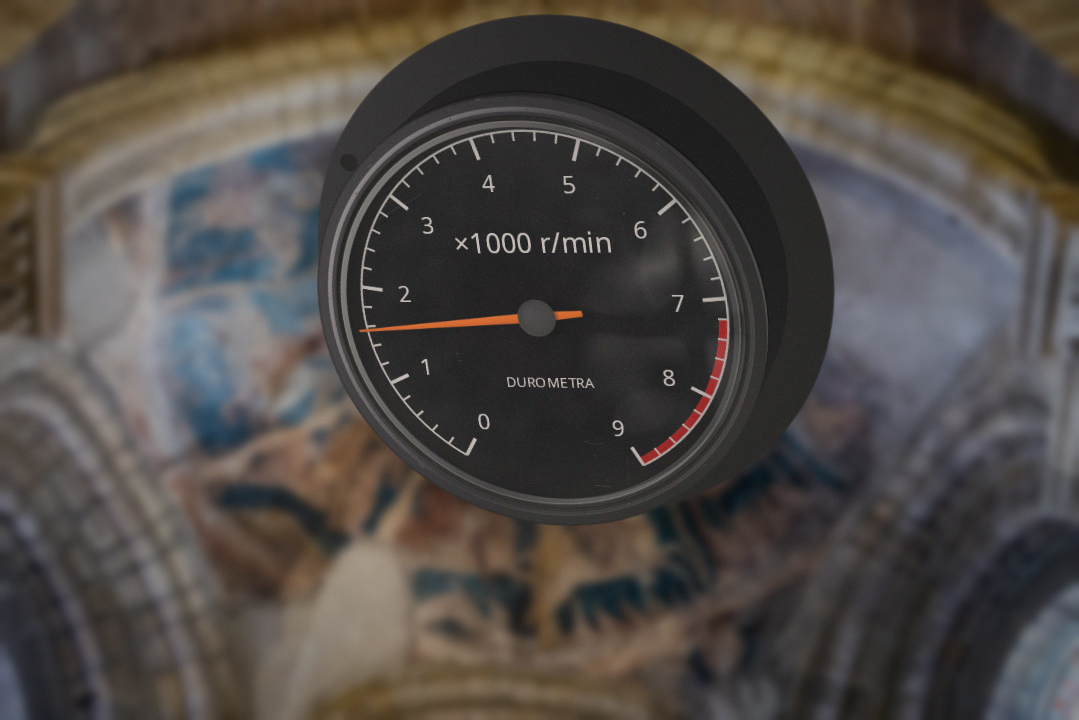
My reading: 1600 rpm
